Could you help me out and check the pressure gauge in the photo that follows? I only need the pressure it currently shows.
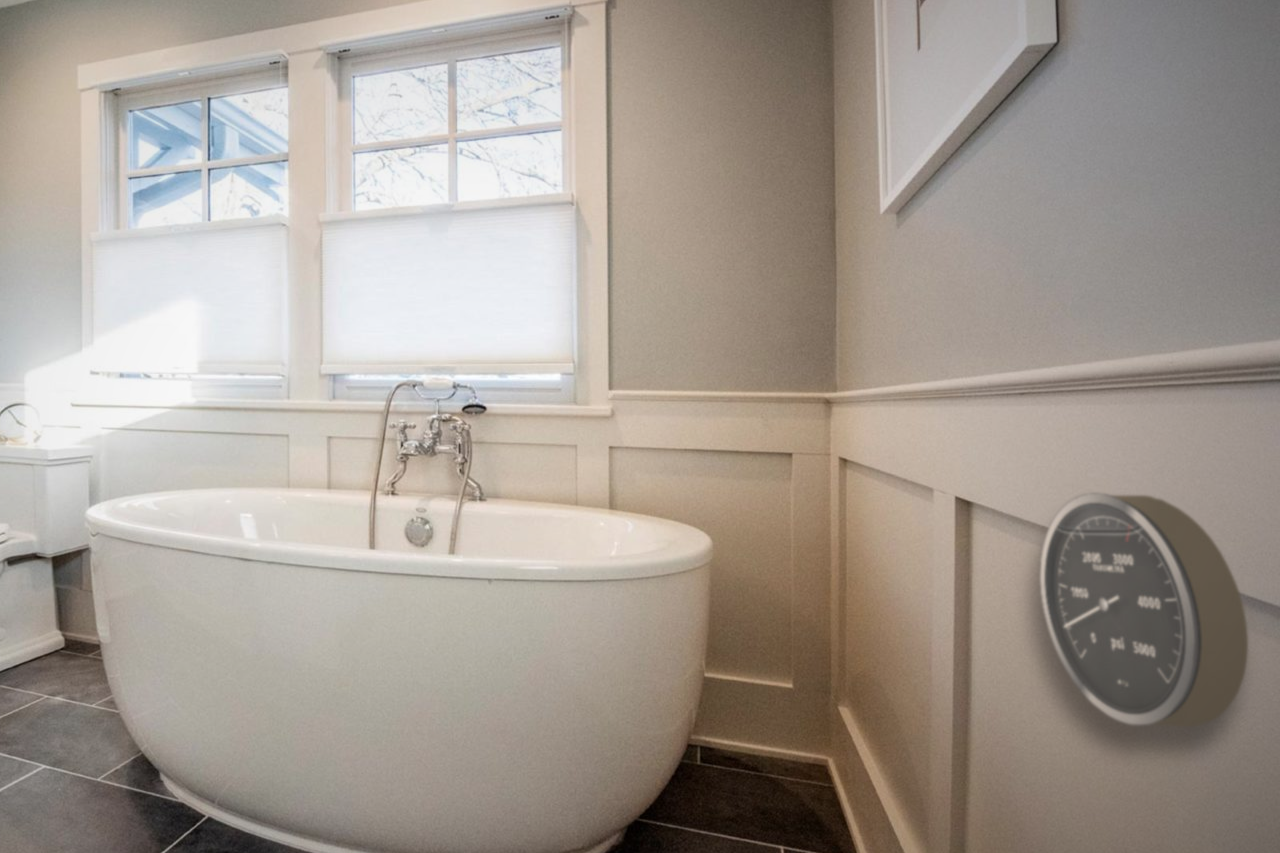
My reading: 400 psi
